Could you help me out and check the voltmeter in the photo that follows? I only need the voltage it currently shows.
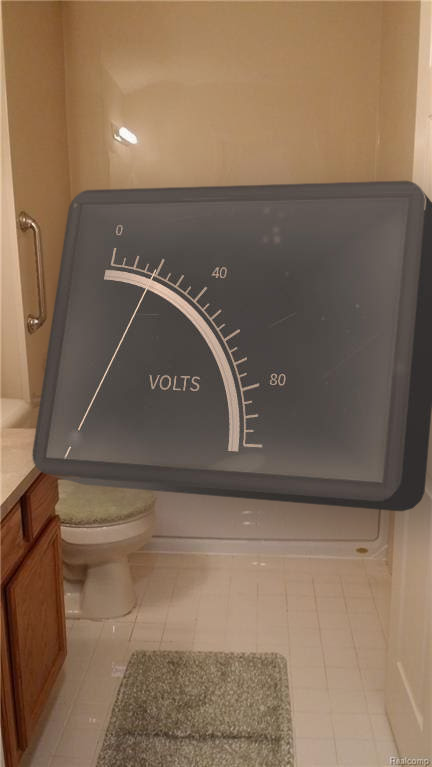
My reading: 20 V
